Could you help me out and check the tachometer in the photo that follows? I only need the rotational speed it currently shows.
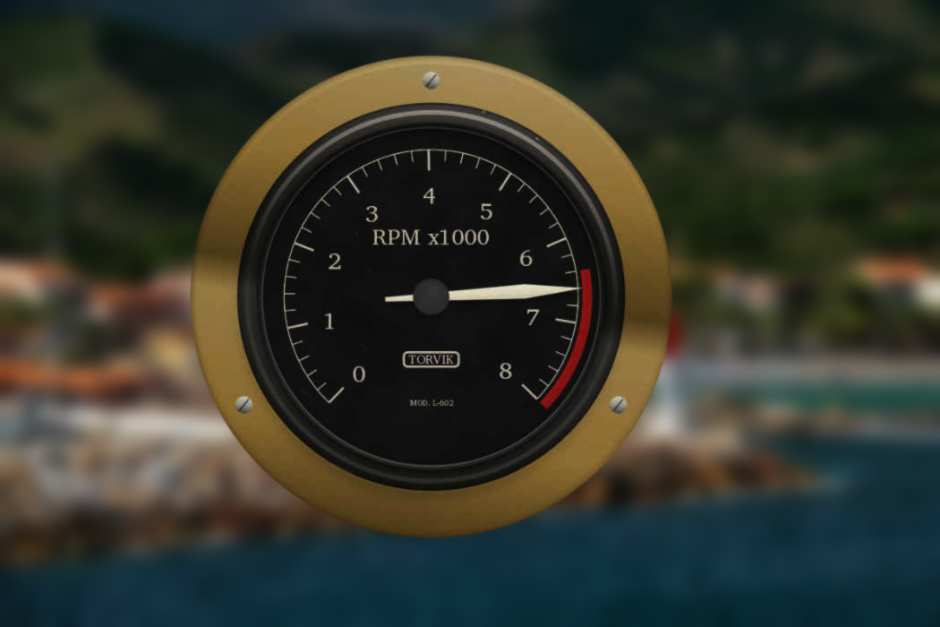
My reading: 6600 rpm
